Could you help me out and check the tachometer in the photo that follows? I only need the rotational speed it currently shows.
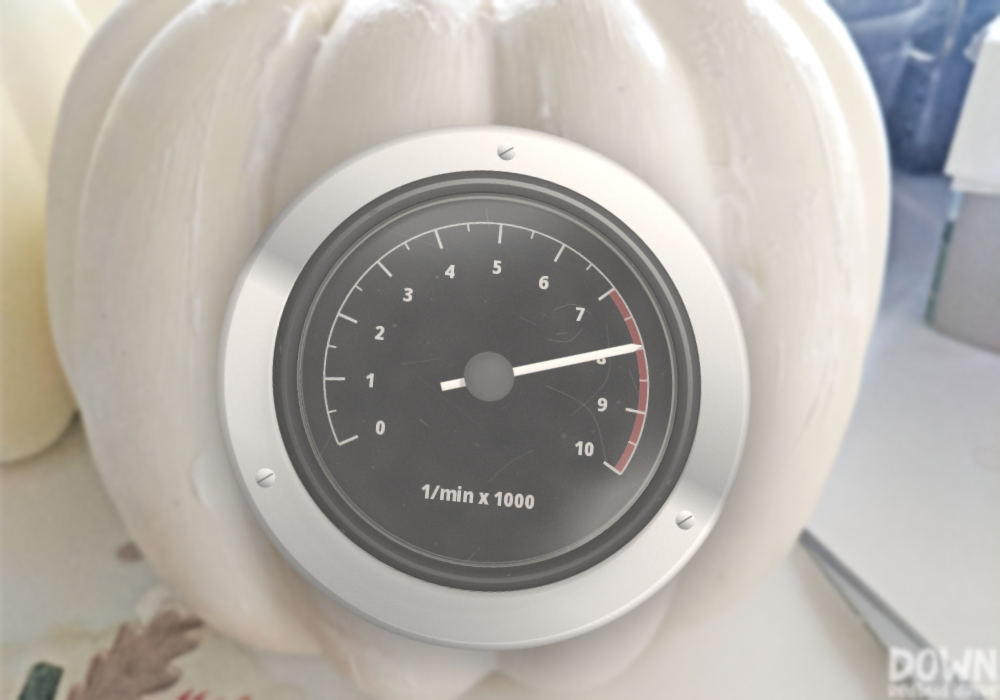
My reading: 8000 rpm
